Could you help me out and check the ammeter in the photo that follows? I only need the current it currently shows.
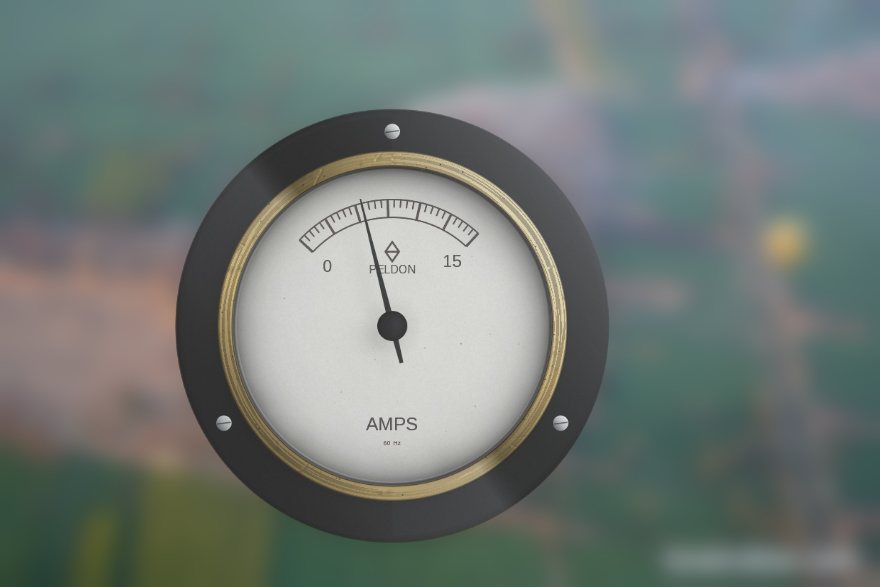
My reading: 5.5 A
